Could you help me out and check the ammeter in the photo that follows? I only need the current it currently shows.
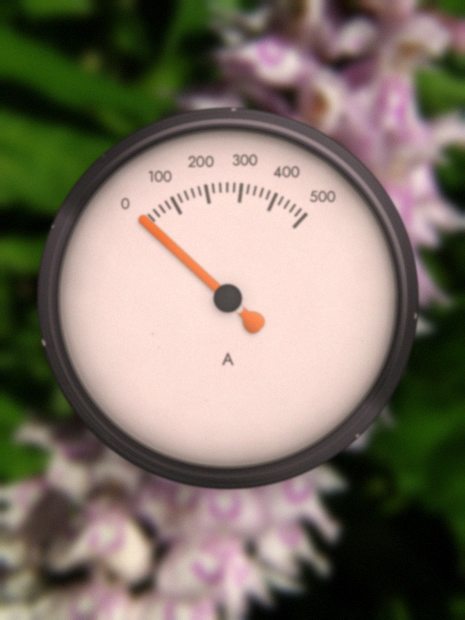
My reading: 0 A
